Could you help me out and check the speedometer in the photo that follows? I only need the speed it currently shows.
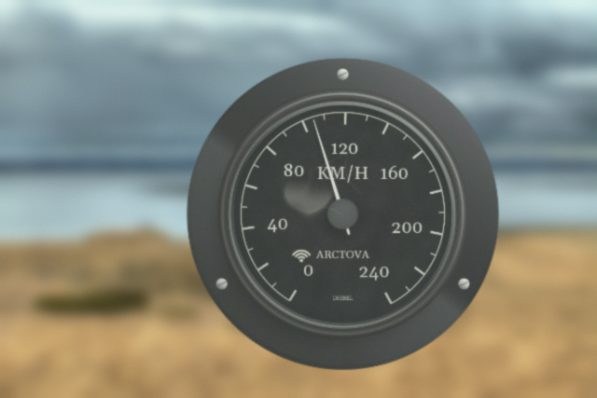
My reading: 105 km/h
